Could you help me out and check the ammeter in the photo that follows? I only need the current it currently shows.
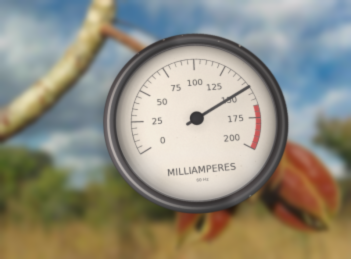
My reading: 150 mA
